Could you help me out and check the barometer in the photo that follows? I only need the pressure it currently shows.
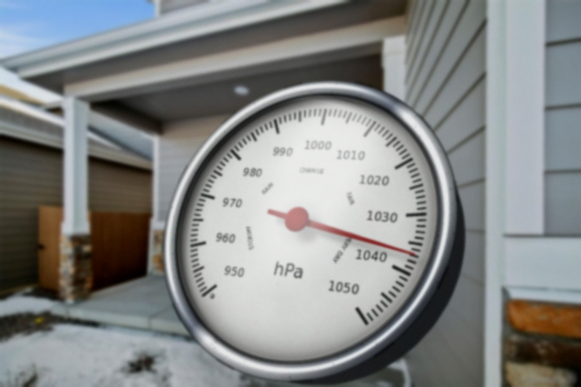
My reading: 1037 hPa
